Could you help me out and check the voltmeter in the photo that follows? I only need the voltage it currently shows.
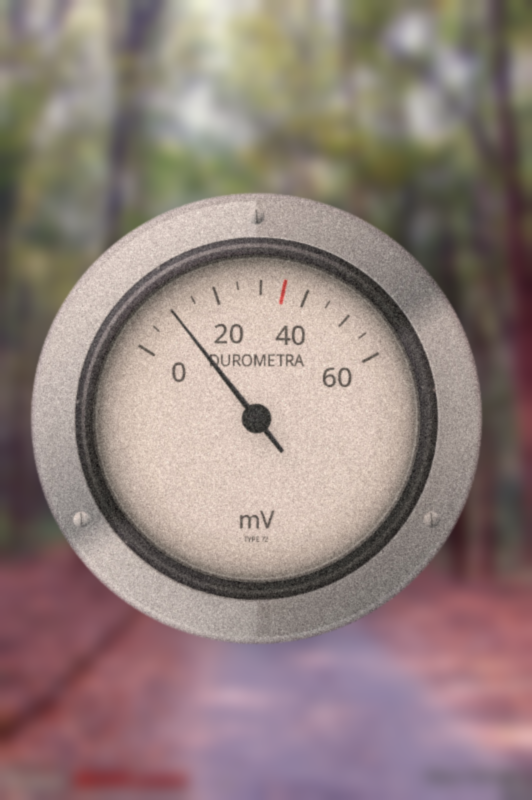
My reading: 10 mV
